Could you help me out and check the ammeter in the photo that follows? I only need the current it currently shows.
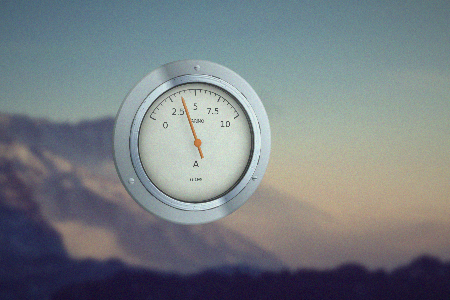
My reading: 3.5 A
